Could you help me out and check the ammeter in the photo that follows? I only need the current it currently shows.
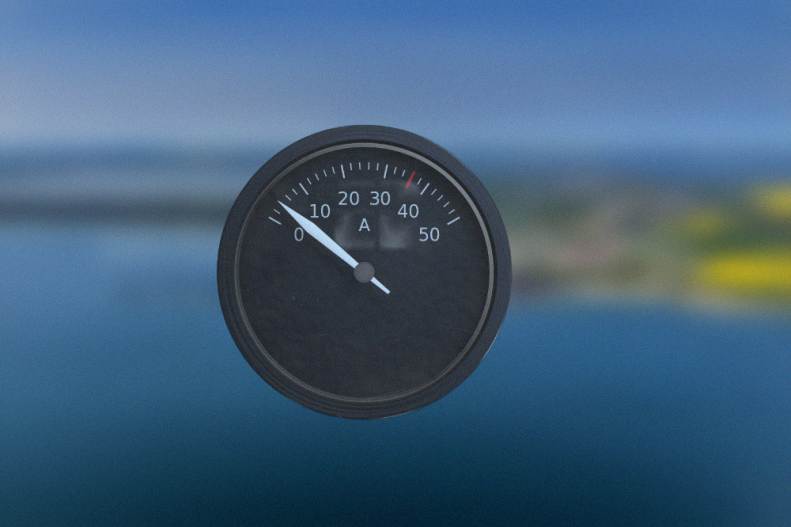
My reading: 4 A
